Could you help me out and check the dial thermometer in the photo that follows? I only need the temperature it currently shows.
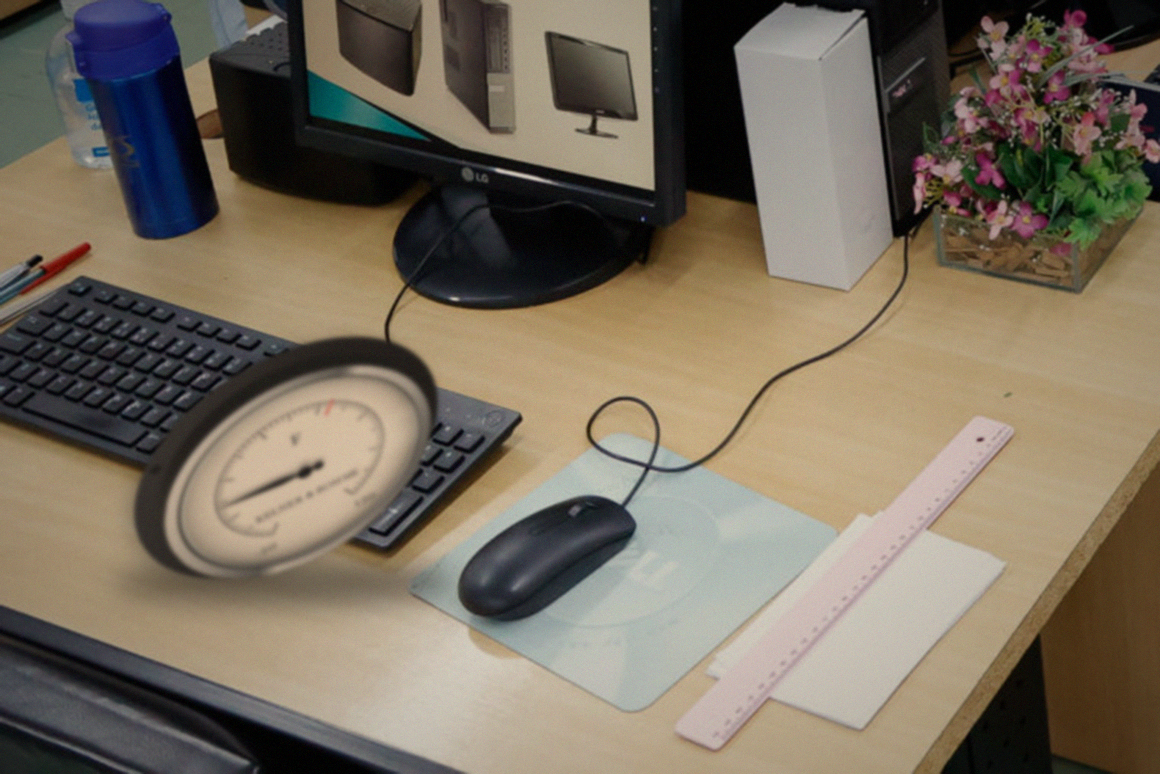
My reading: 10 °F
